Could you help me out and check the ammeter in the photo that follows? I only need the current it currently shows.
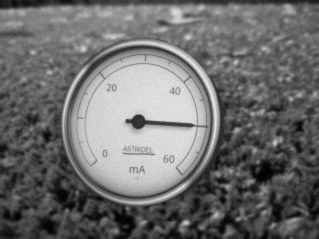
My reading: 50 mA
